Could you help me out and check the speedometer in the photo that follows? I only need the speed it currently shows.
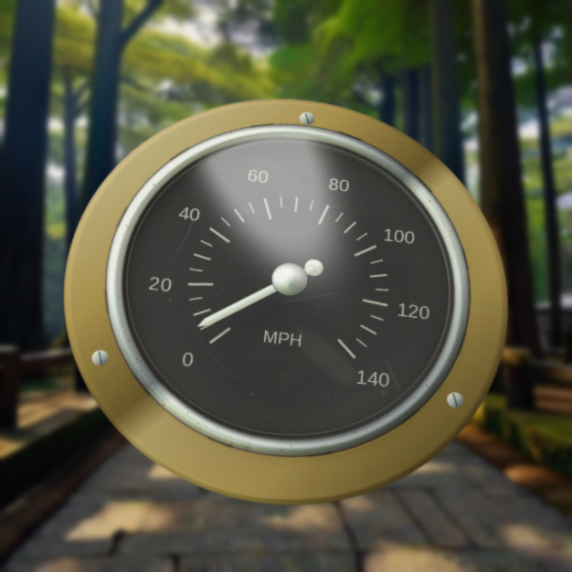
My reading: 5 mph
